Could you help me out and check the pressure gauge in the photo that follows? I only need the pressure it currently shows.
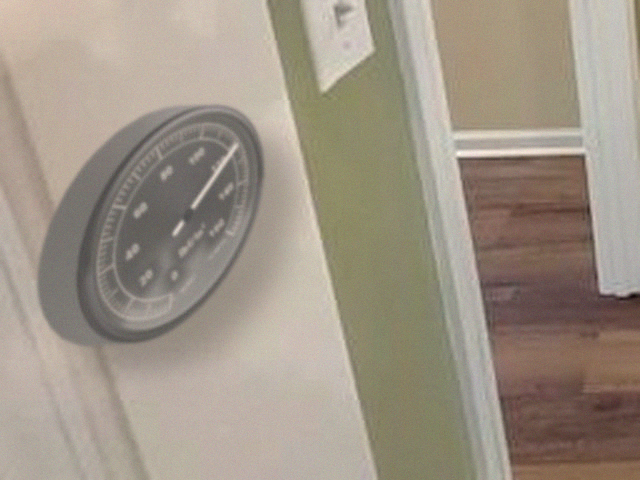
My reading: 120 psi
